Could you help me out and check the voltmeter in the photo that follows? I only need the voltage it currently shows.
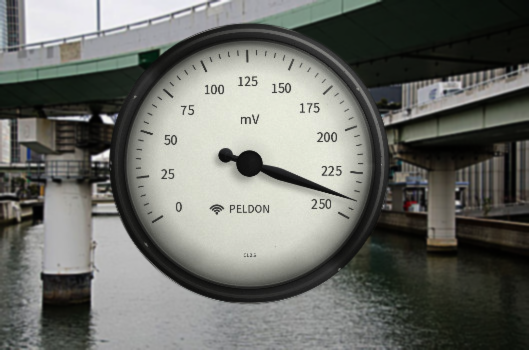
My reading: 240 mV
